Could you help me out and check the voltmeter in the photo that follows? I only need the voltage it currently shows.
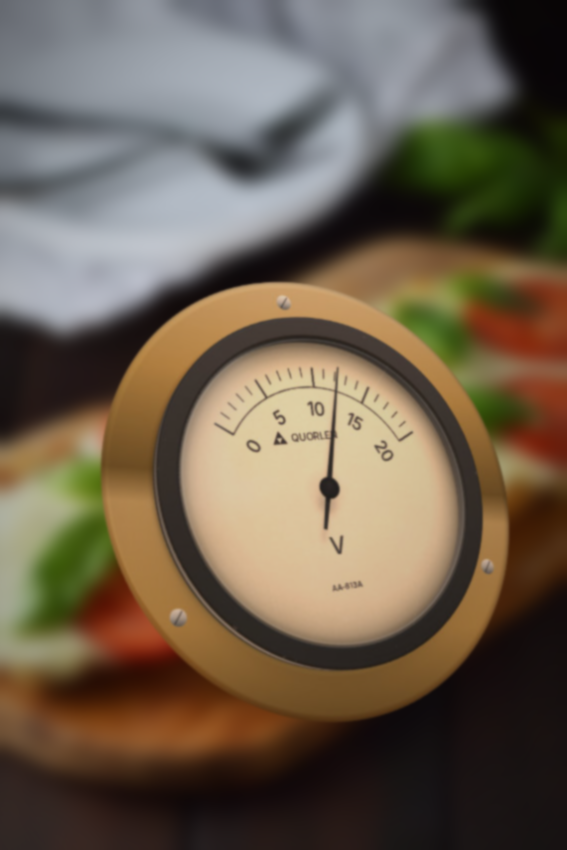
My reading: 12 V
